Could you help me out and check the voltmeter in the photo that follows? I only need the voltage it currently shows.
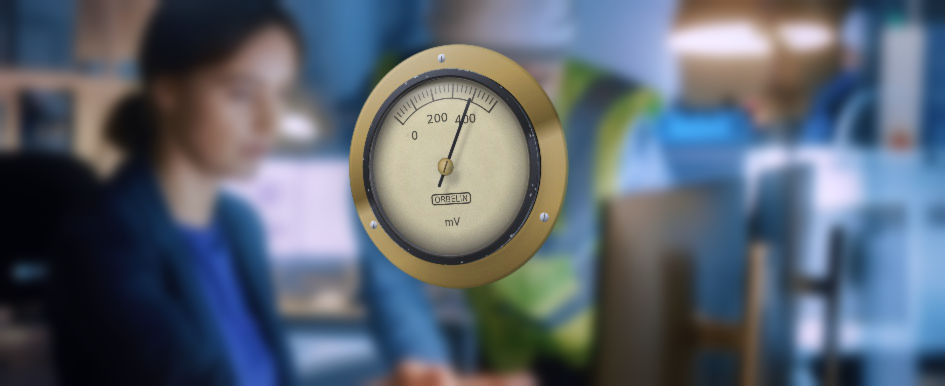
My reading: 400 mV
